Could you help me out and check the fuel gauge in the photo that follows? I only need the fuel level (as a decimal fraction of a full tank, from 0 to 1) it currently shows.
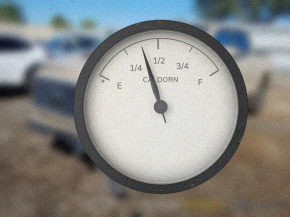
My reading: 0.375
